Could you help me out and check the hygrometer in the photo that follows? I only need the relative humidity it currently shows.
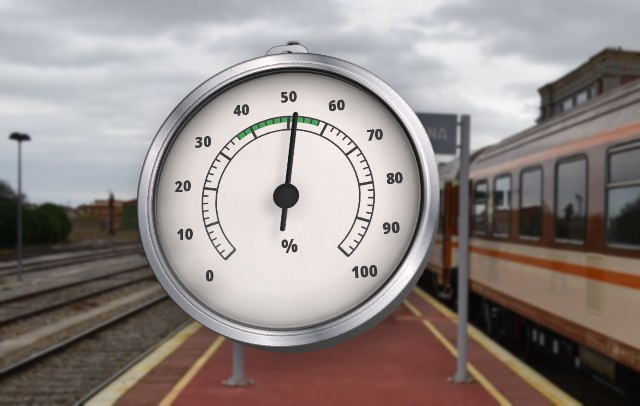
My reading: 52 %
